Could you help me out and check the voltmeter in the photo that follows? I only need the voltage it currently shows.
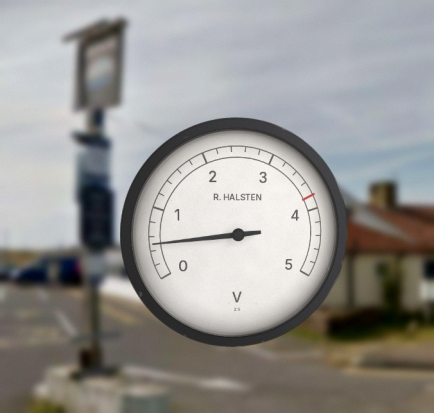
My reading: 0.5 V
